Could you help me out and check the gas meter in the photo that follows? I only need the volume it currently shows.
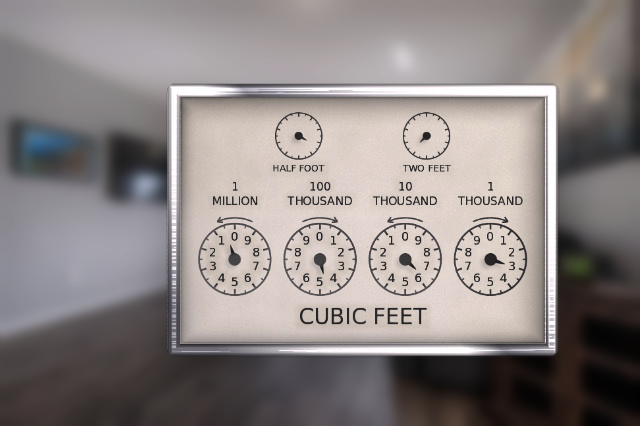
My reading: 46300 ft³
